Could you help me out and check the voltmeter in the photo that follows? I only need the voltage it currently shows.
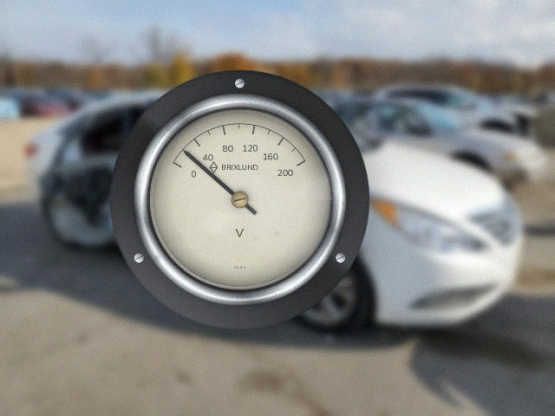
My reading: 20 V
